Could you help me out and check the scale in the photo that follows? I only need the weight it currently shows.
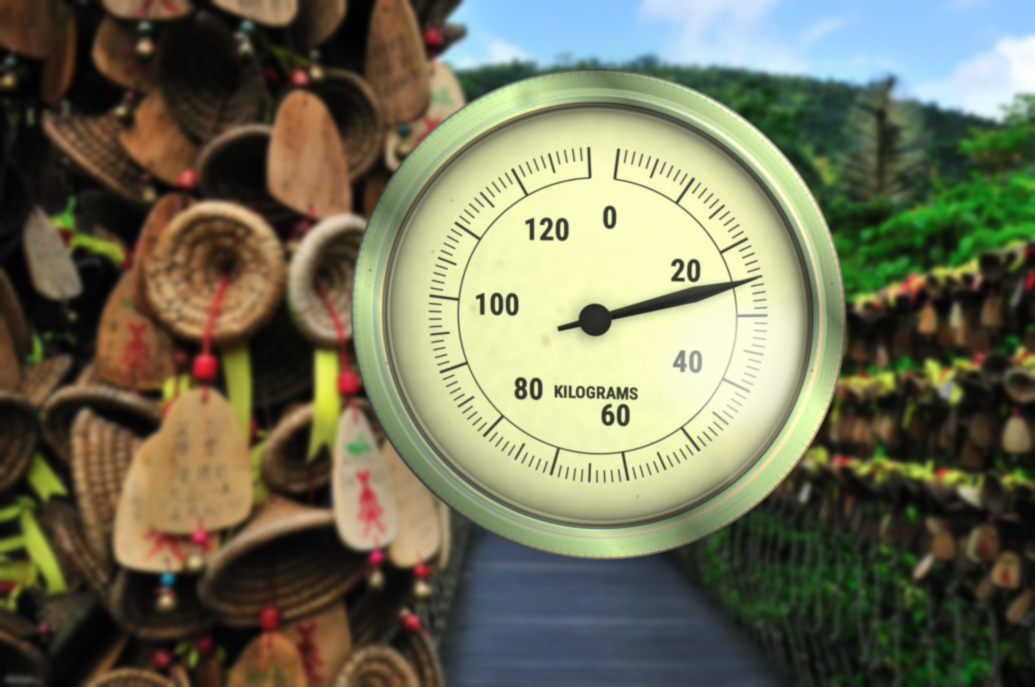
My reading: 25 kg
